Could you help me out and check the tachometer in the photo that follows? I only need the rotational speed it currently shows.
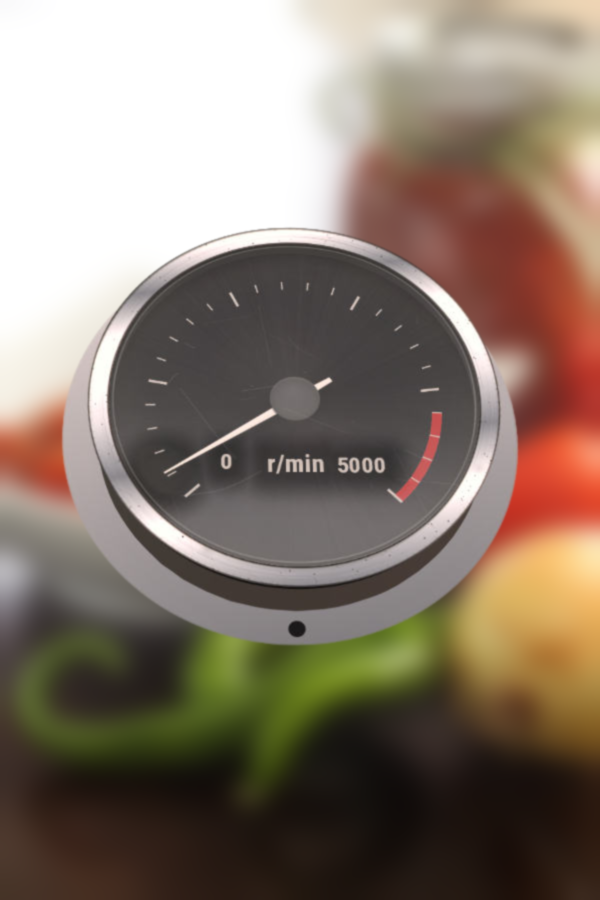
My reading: 200 rpm
